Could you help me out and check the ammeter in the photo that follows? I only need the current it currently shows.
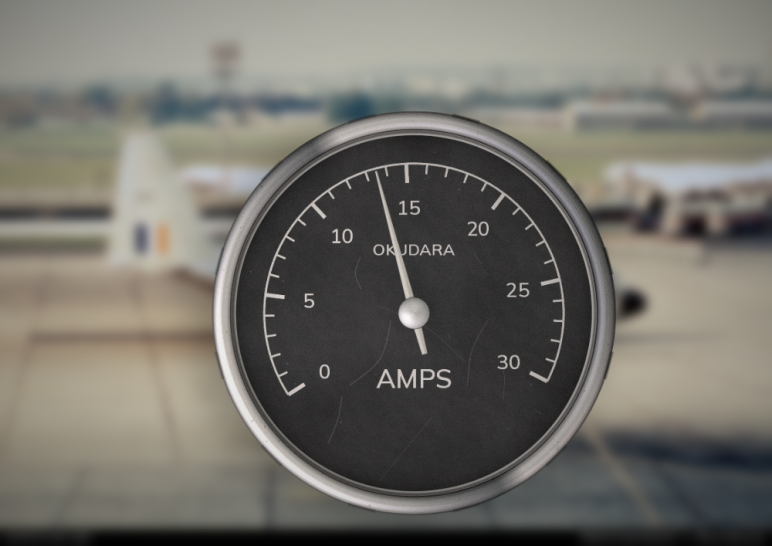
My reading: 13.5 A
